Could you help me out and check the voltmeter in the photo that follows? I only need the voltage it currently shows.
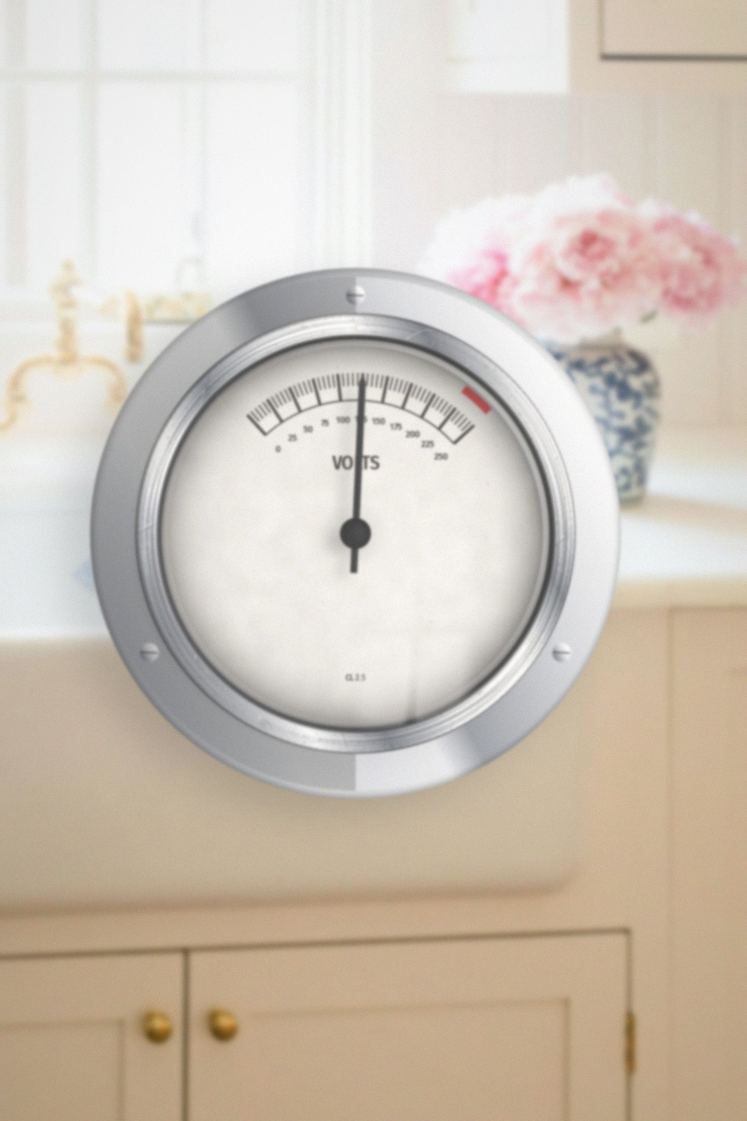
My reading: 125 V
